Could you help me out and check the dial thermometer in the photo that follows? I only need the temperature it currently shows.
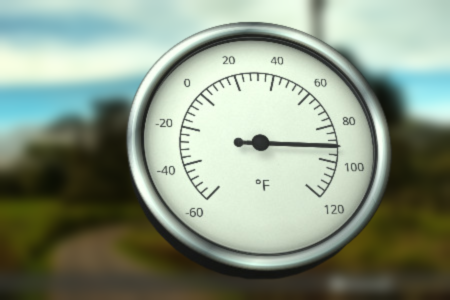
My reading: 92 °F
